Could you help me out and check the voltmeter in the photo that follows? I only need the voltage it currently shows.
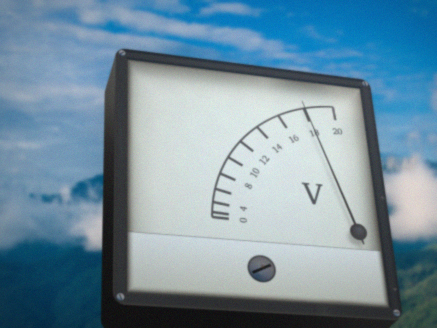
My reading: 18 V
